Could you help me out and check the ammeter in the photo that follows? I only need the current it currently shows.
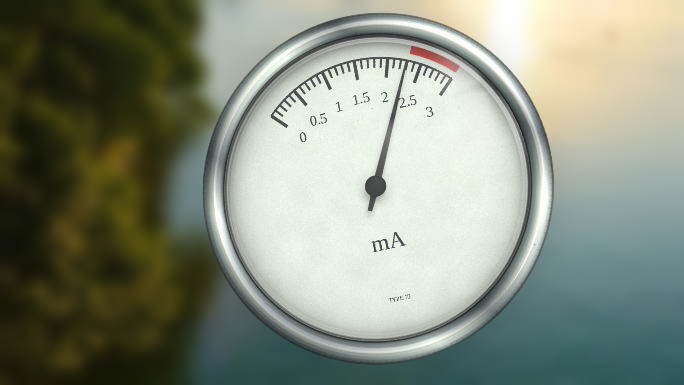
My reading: 2.3 mA
